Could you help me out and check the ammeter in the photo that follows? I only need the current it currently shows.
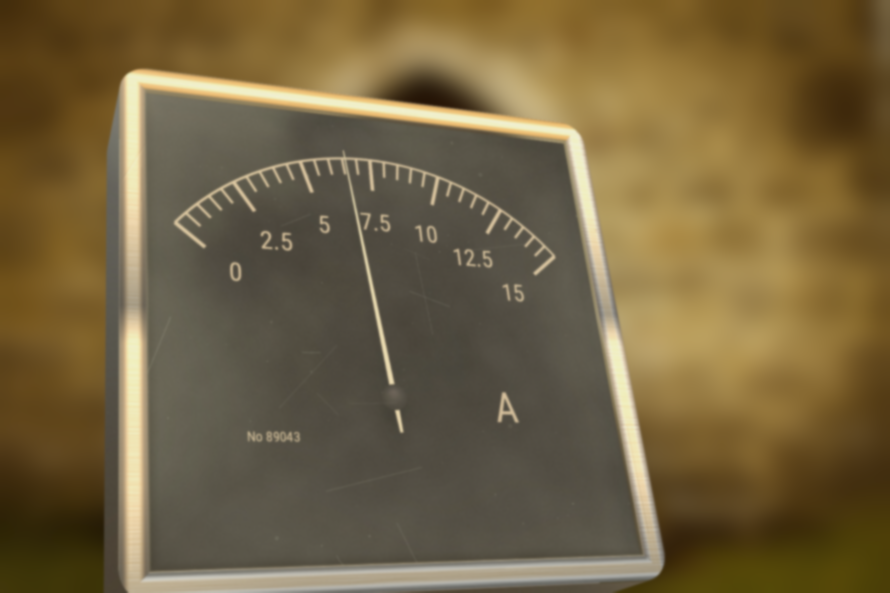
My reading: 6.5 A
